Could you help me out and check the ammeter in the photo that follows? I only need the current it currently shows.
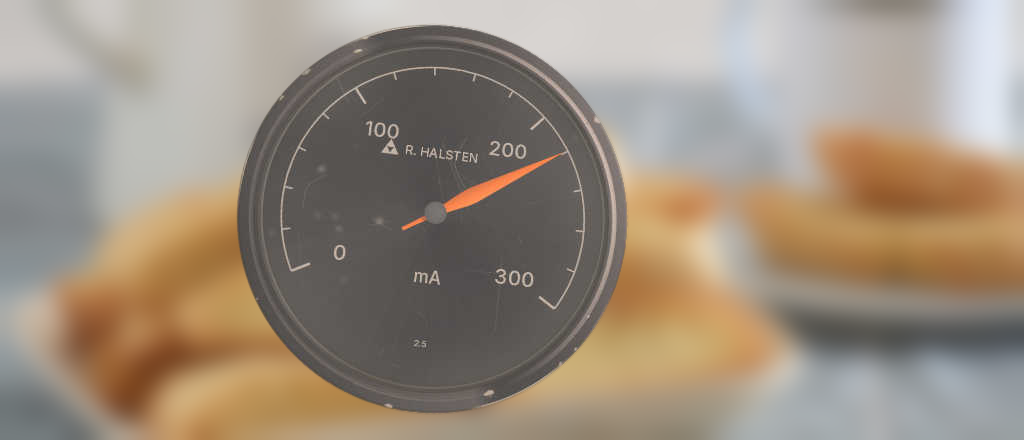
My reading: 220 mA
